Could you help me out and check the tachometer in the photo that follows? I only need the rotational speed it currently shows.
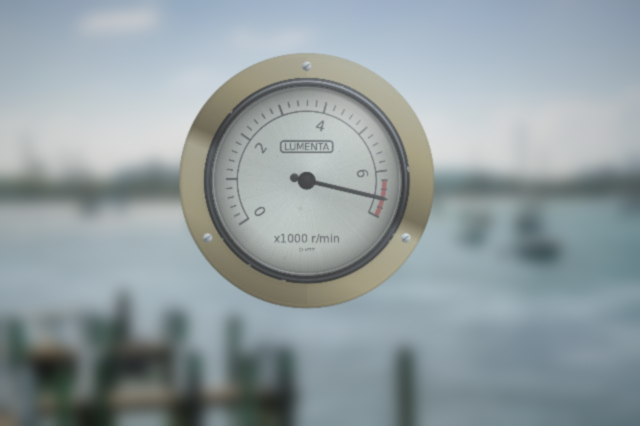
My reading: 6600 rpm
